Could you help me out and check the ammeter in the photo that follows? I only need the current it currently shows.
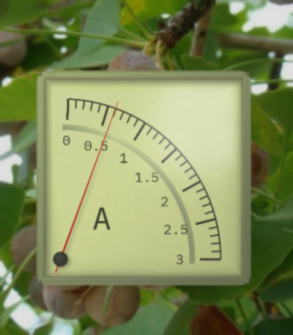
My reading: 0.6 A
